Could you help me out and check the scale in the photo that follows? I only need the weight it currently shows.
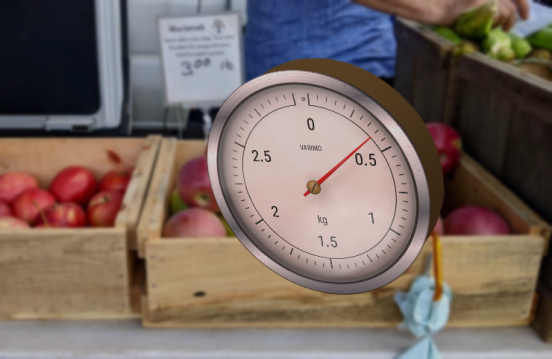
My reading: 0.4 kg
